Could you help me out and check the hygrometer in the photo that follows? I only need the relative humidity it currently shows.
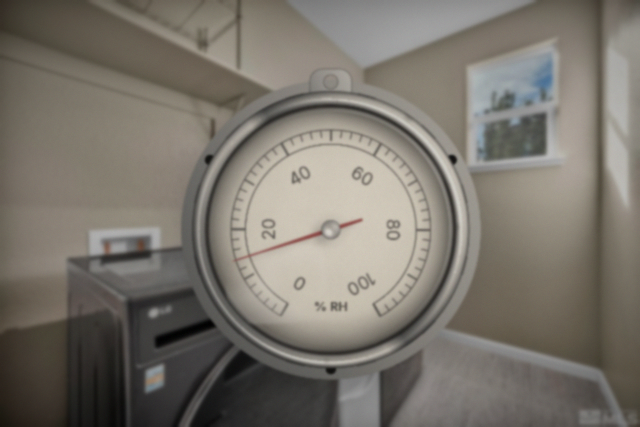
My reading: 14 %
